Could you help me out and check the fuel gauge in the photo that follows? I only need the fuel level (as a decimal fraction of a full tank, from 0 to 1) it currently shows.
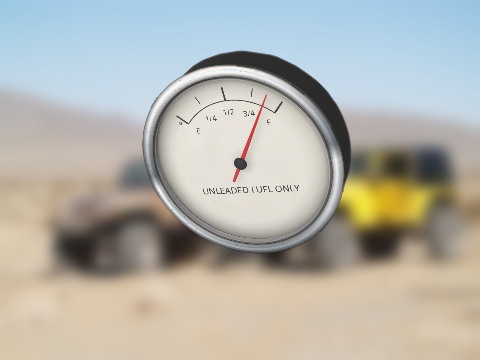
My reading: 0.875
